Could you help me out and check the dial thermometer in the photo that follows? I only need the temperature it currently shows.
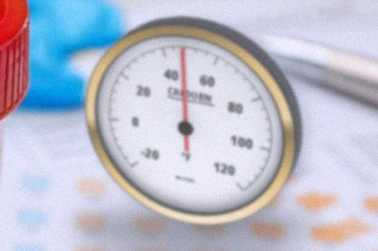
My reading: 48 °F
